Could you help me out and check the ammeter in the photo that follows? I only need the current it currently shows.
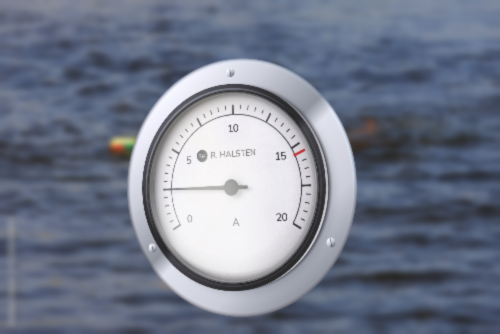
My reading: 2.5 A
